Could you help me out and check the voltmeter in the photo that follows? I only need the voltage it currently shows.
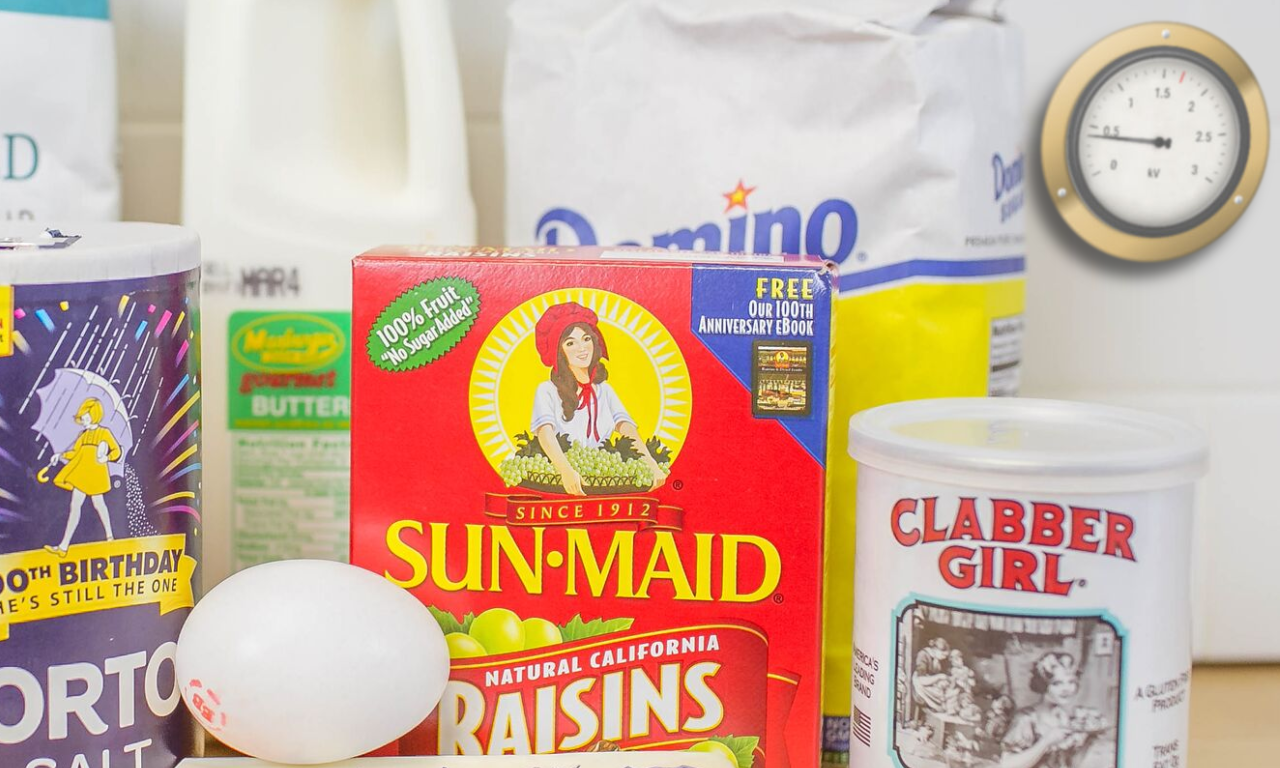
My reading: 0.4 kV
